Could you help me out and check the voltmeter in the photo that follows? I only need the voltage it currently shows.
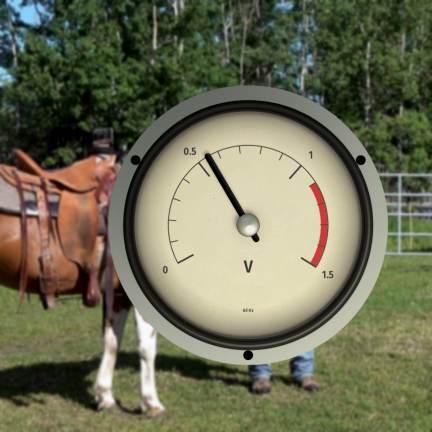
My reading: 0.55 V
